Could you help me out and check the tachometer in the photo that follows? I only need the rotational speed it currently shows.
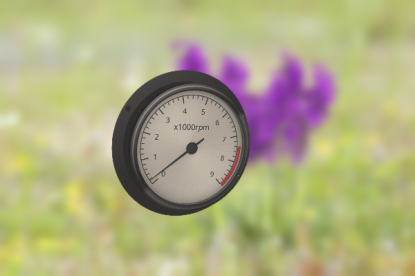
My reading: 200 rpm
